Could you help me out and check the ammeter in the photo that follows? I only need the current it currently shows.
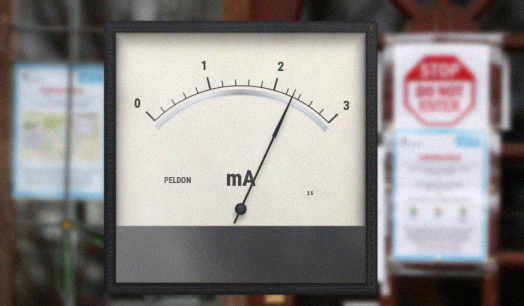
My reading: 2.3 mA
